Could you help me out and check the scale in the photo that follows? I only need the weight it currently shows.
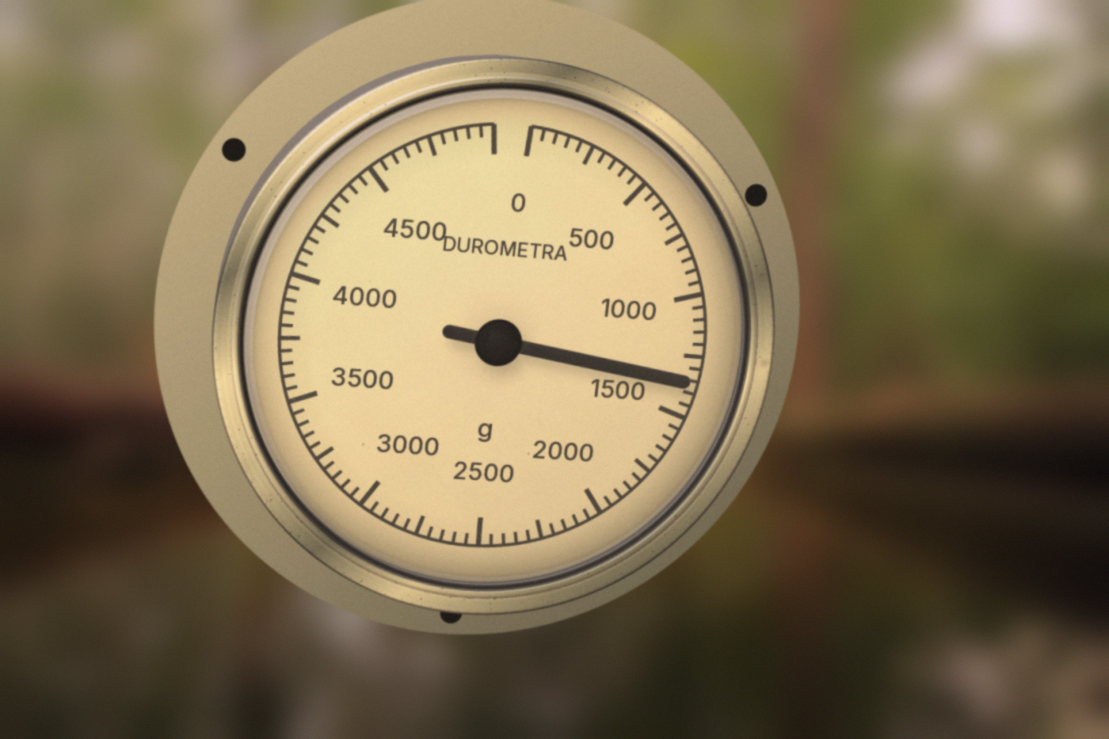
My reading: 1350 g
